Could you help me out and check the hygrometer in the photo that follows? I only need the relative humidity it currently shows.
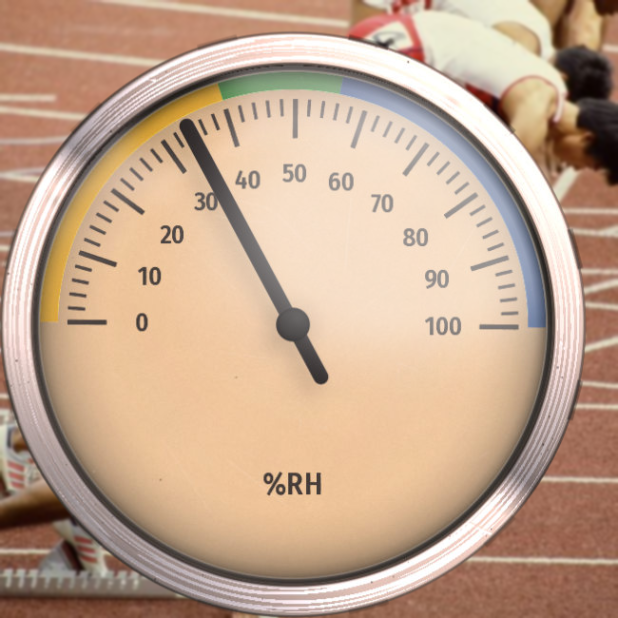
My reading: 34 %
